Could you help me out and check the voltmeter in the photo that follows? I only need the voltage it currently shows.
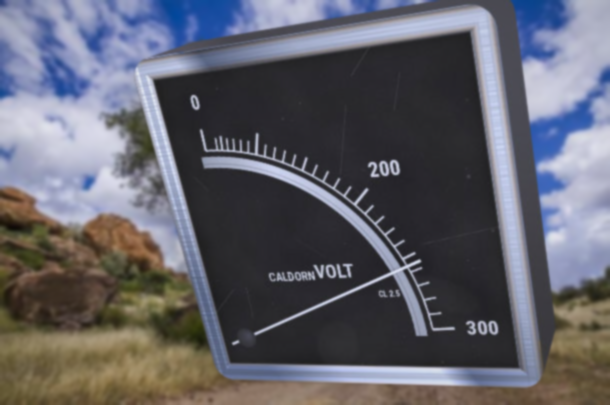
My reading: 255 V
